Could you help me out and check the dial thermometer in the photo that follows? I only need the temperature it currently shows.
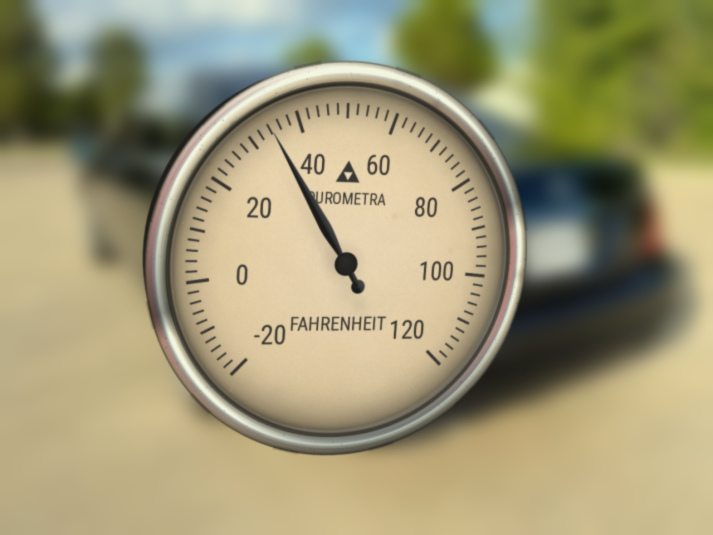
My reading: 34 °F
